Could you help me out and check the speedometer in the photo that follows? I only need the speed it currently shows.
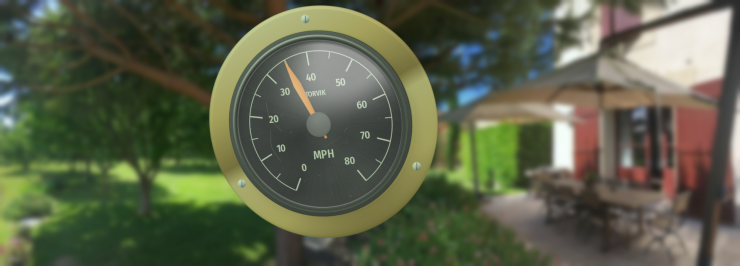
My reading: 35 mph
